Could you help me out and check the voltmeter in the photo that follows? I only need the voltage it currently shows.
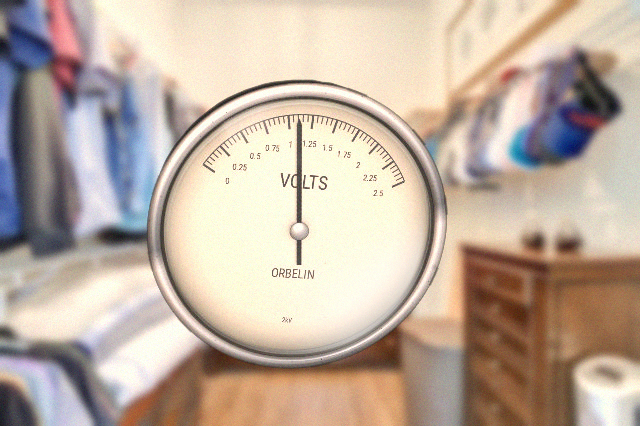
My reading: 1.1 V
